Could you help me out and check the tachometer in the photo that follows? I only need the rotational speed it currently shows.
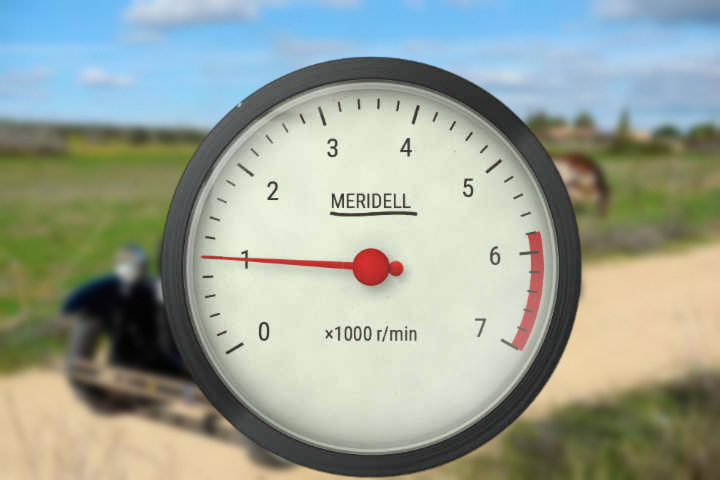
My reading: 1000 rpm
